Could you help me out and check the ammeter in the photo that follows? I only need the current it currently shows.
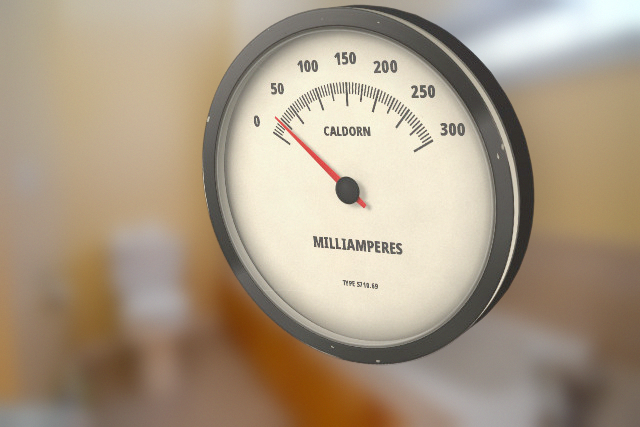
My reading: 25 mA
